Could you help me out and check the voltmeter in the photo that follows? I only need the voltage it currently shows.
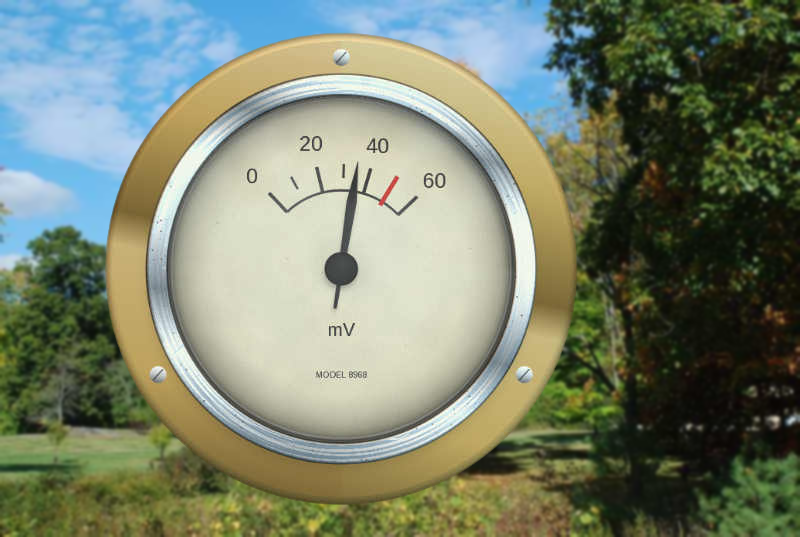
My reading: 35 mV
